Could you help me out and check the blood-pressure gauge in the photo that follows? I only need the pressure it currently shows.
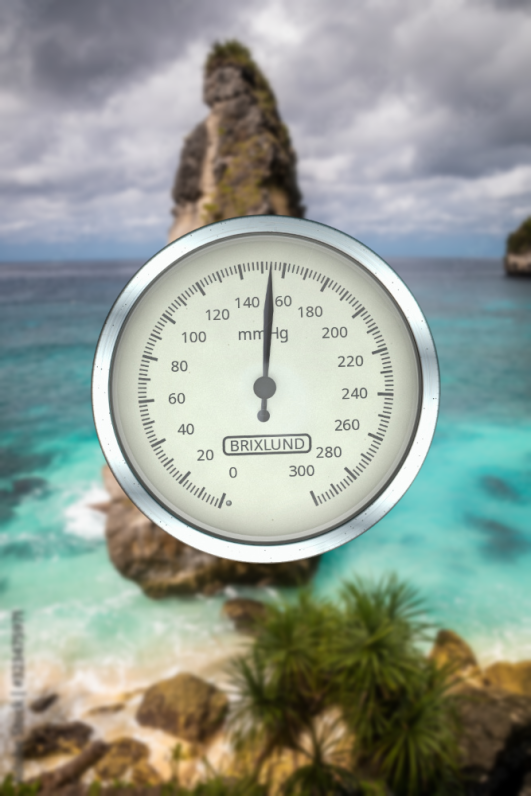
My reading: 154 mmHg
